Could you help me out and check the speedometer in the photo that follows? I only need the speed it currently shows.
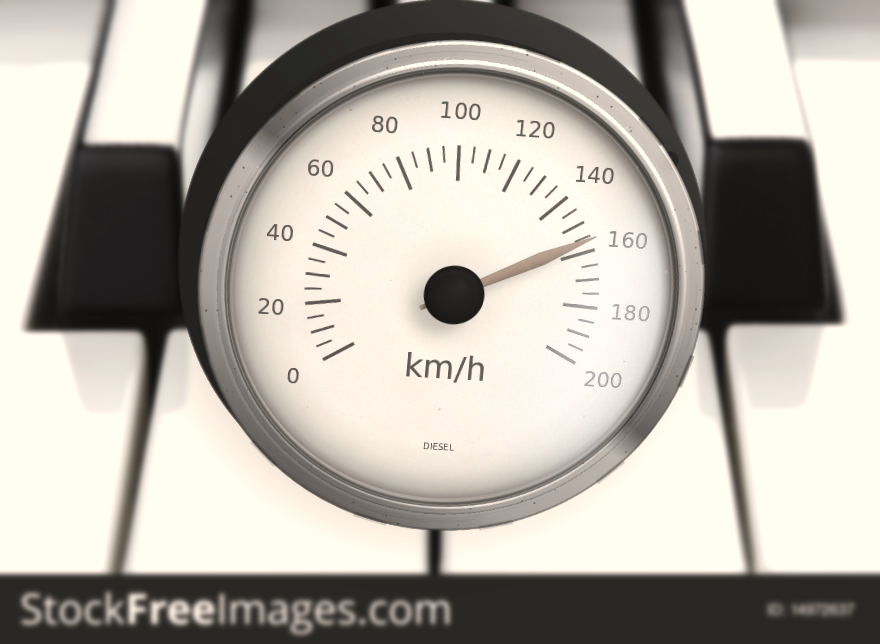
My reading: 155 km/h
